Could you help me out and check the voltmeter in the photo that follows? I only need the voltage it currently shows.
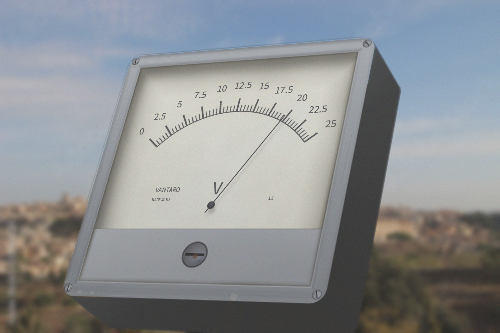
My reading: 20 V
